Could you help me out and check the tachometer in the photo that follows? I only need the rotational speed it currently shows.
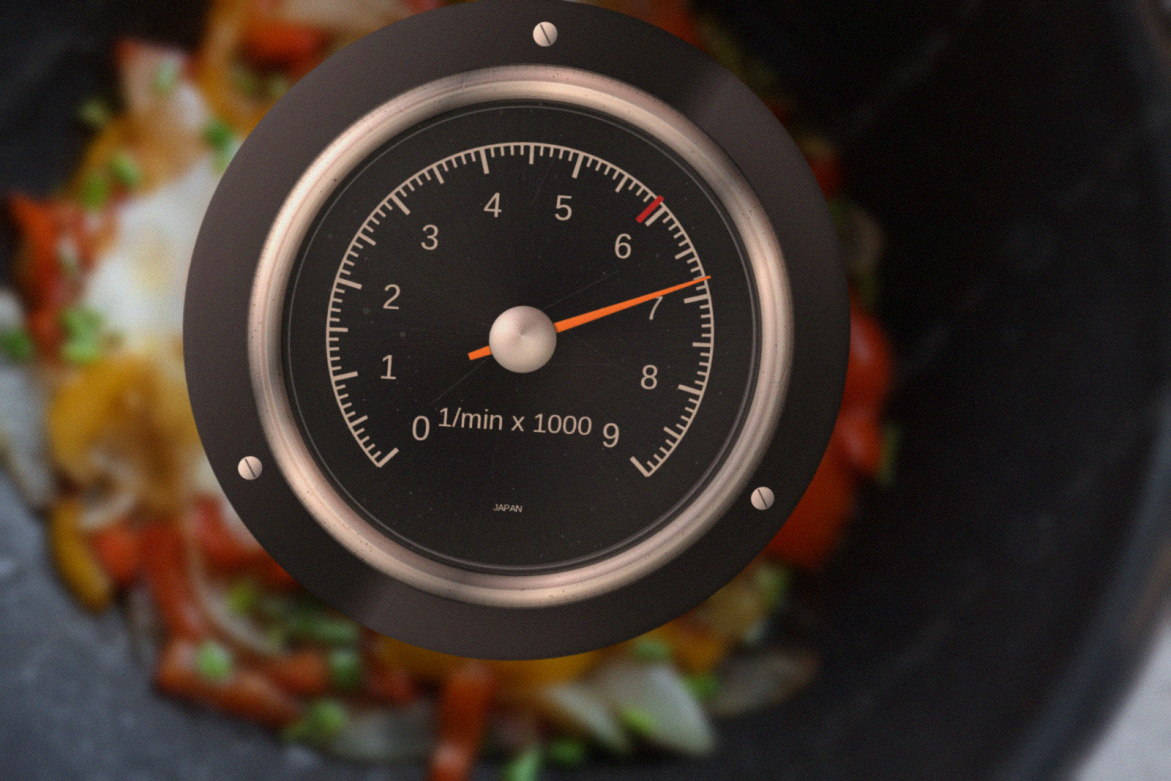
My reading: 6800 rpm
